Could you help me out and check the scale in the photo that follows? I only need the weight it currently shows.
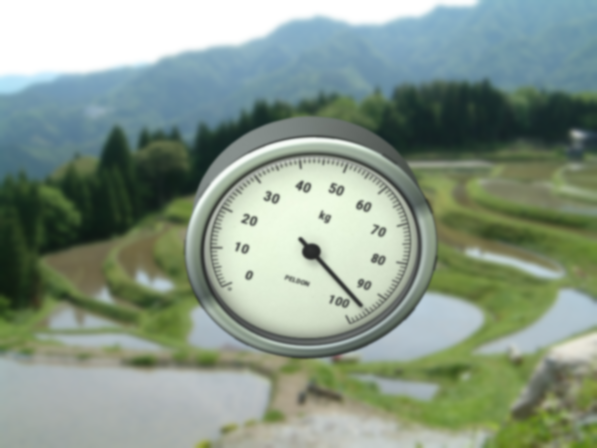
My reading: 95 kg
